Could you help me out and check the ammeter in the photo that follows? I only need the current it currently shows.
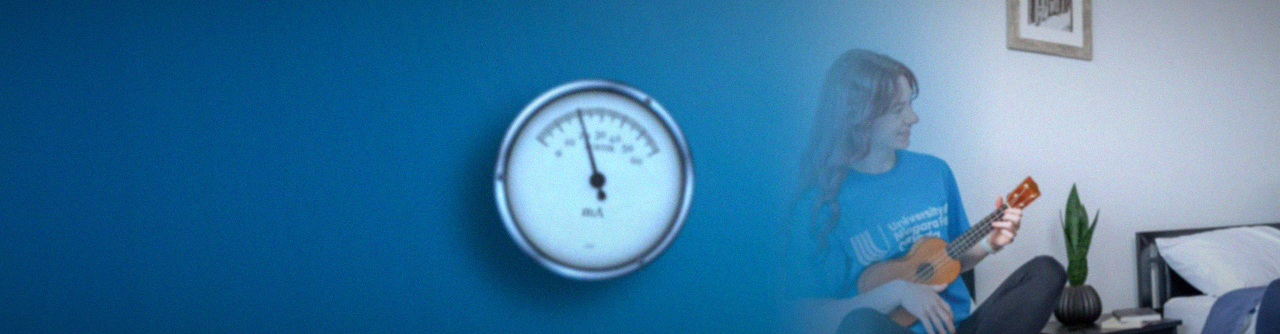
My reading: 20 mA
